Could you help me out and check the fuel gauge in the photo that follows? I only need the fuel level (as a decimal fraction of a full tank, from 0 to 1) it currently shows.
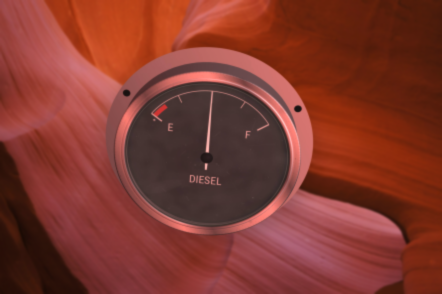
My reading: 0.5
